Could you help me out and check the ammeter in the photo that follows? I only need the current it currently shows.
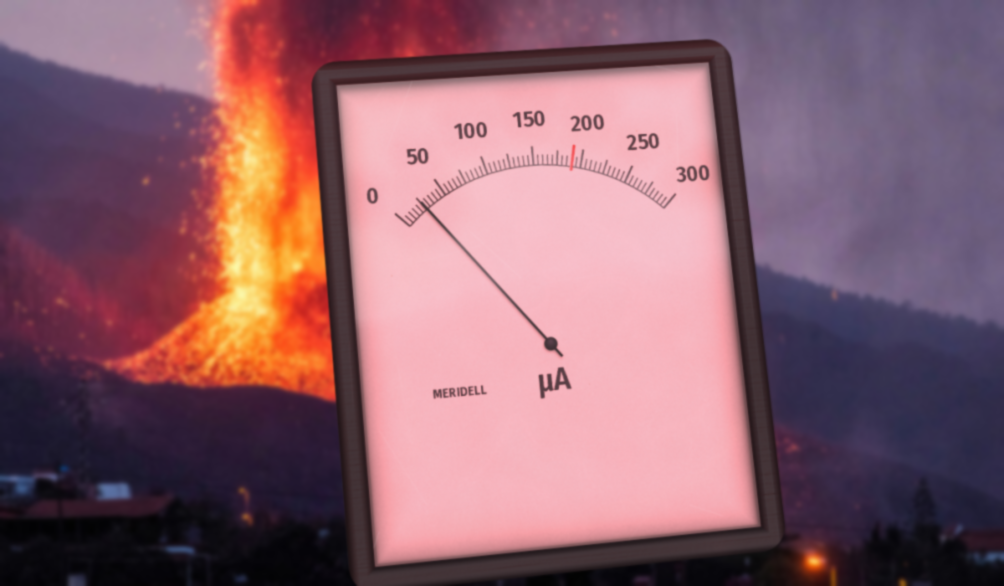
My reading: 25 µA
